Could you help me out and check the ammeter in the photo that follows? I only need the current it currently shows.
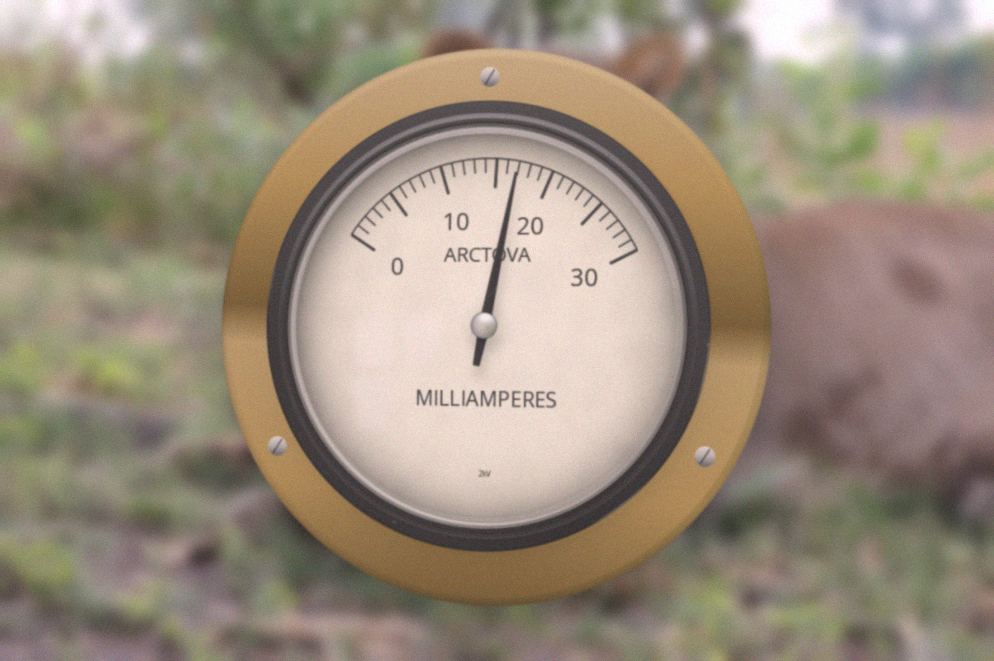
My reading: 17 mA
